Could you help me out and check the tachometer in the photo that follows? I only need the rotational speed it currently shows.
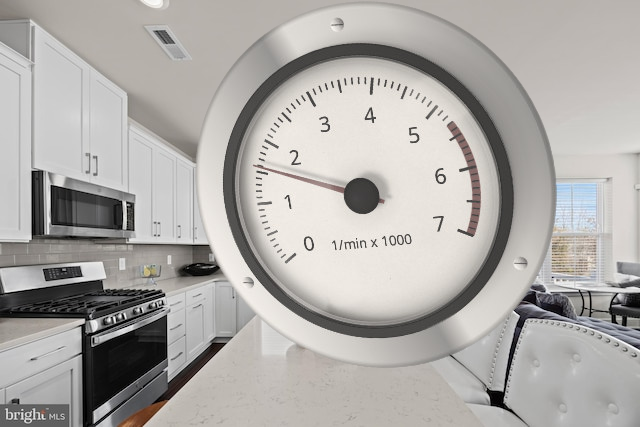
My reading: 1600 rpm
